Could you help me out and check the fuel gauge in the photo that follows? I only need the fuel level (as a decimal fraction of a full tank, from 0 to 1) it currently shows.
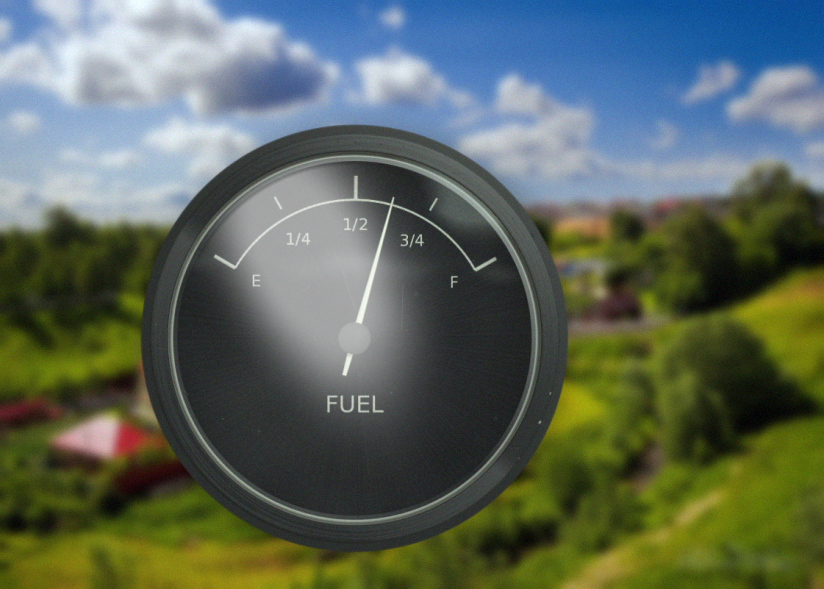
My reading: 0.625
